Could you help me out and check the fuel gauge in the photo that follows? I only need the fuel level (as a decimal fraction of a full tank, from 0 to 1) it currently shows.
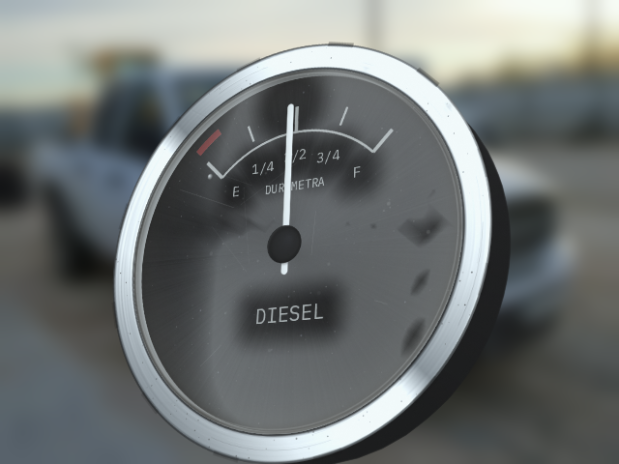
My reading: 0.5
